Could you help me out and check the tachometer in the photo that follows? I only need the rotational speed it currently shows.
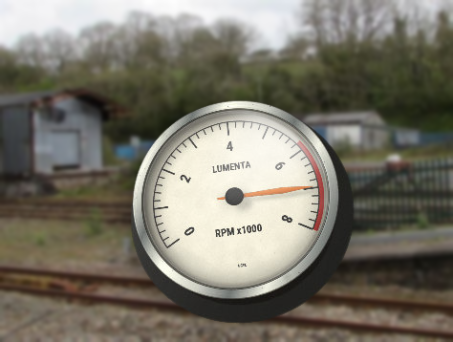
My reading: 7000 rpm
